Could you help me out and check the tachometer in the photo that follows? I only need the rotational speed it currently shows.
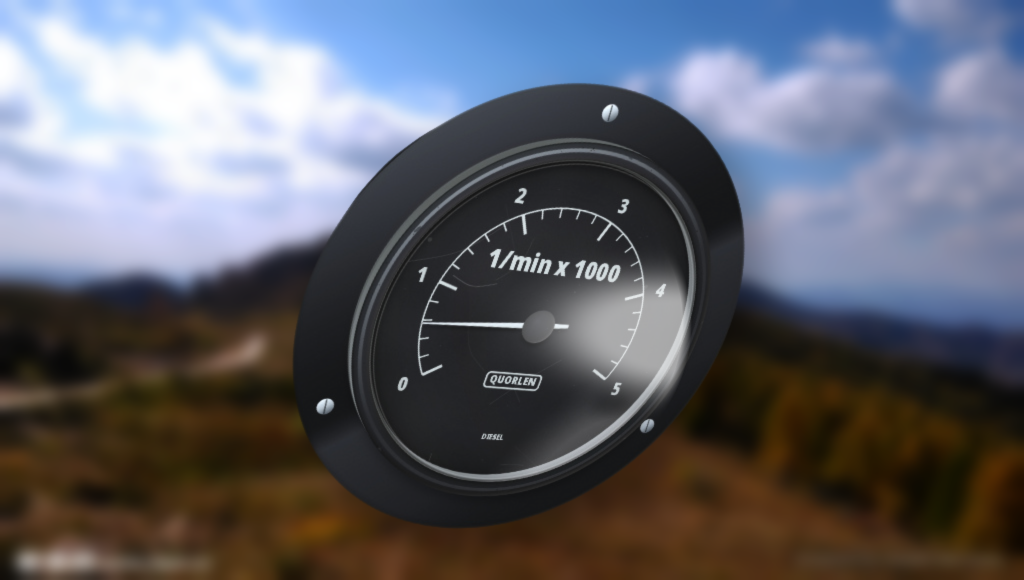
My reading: 600 rpm
